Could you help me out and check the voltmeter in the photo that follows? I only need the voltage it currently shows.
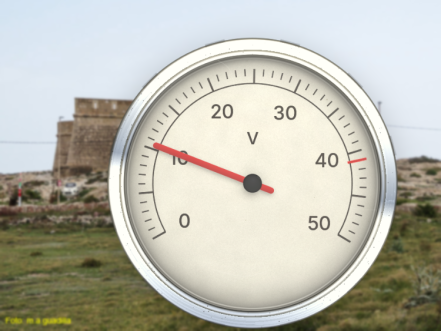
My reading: 10.5 V
